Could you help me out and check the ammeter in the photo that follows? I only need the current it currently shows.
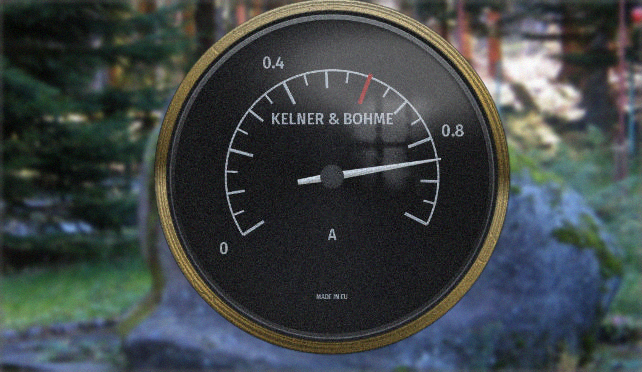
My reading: 0.85 A
